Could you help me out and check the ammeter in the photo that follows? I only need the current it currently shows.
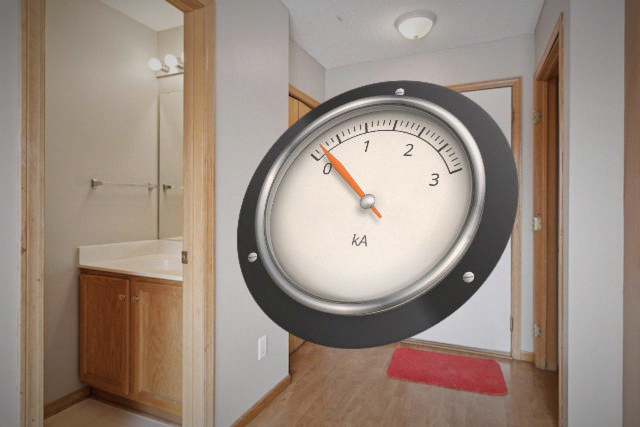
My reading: 0.2 kA
